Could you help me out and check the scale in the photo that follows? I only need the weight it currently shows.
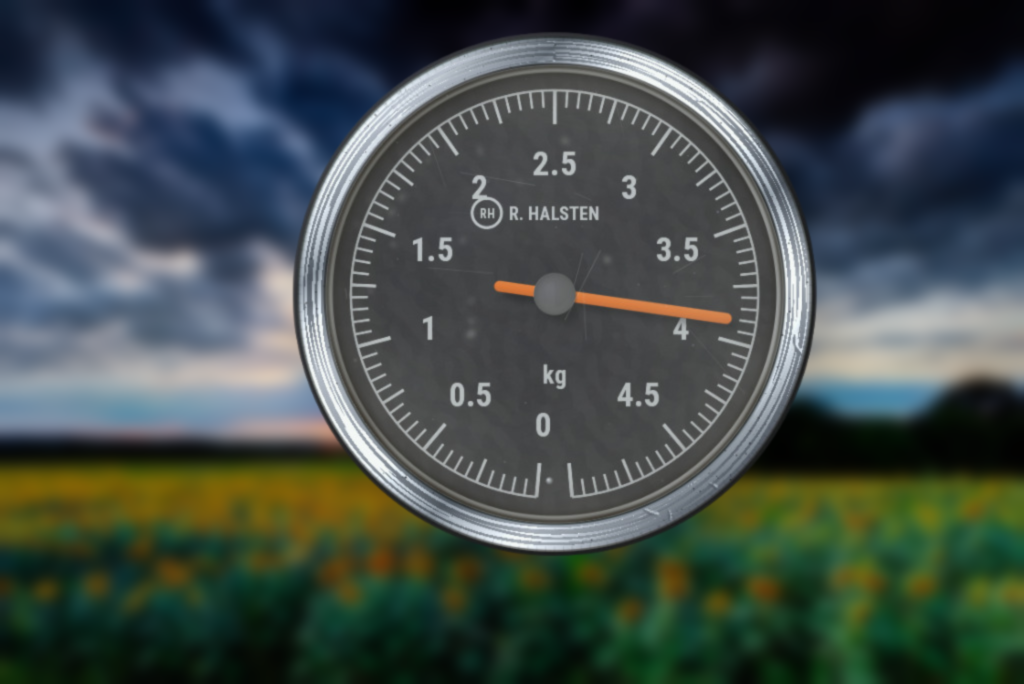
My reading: 3.9 kg
